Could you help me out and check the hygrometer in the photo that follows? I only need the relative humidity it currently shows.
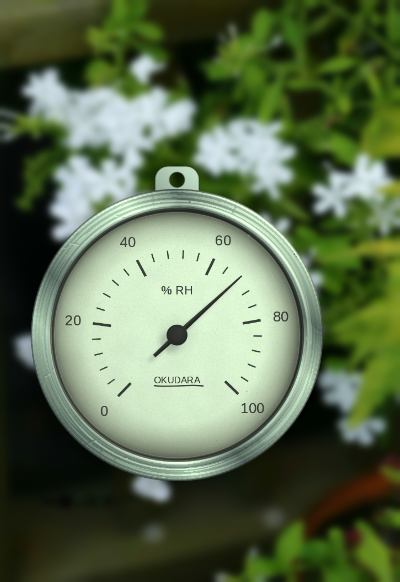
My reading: 68 %
